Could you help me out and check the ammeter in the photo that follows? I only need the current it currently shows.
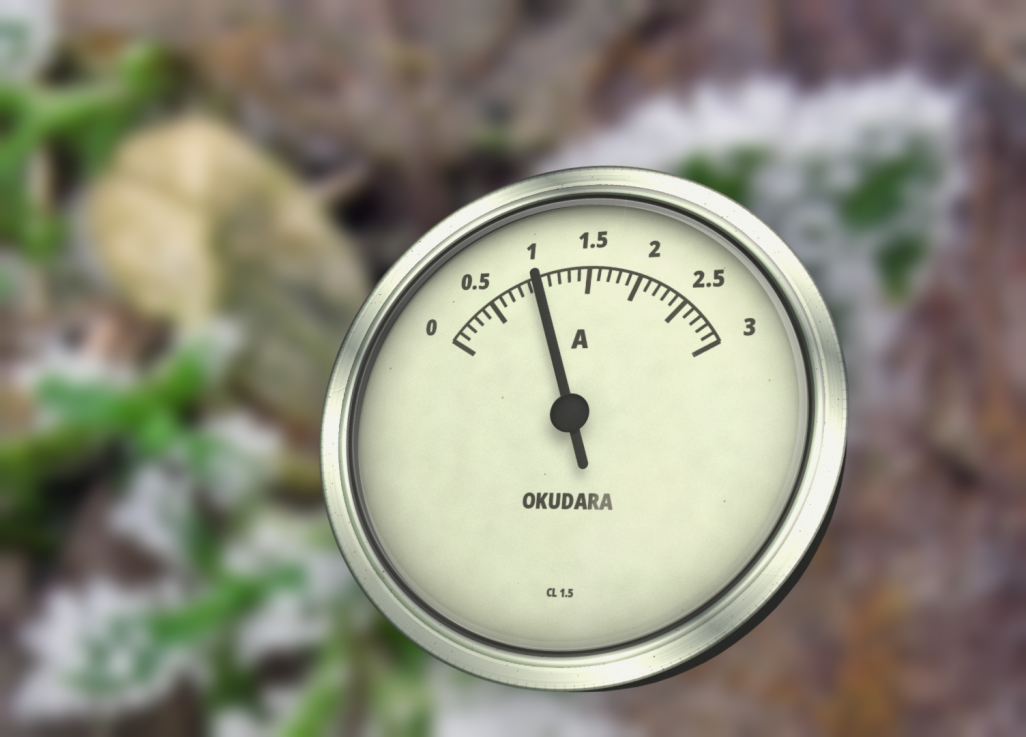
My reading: 1 A
